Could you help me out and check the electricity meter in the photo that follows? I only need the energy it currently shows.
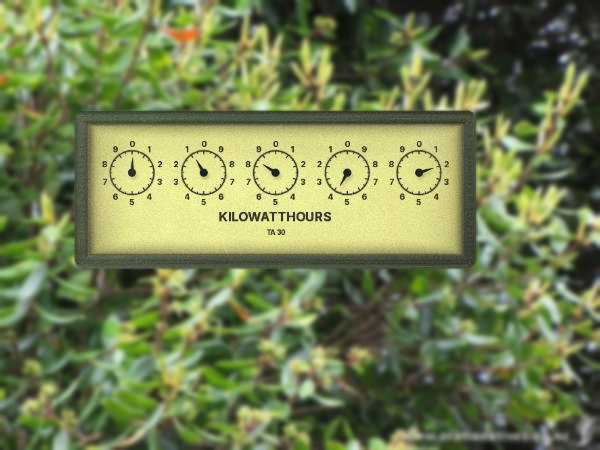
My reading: 842 kWh
